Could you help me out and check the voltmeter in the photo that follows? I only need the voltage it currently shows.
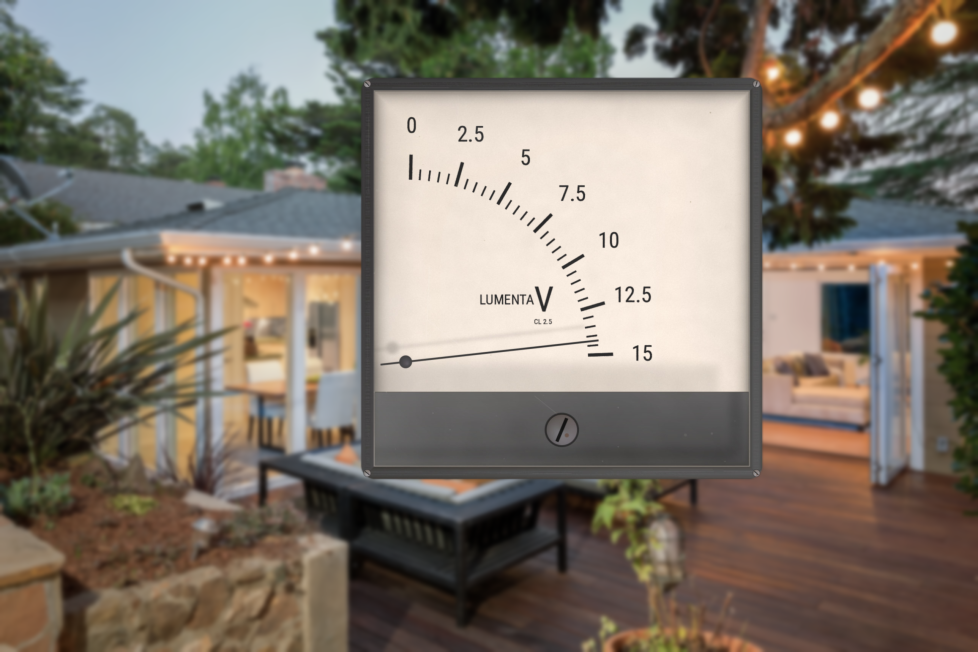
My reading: 14.25 V
